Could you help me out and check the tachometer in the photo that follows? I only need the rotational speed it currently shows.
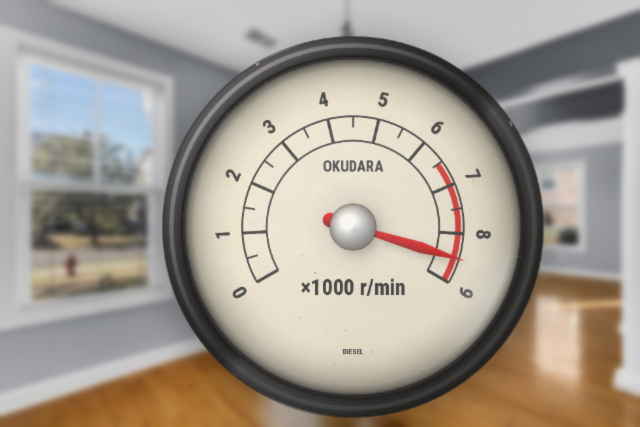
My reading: 8500 rpm
